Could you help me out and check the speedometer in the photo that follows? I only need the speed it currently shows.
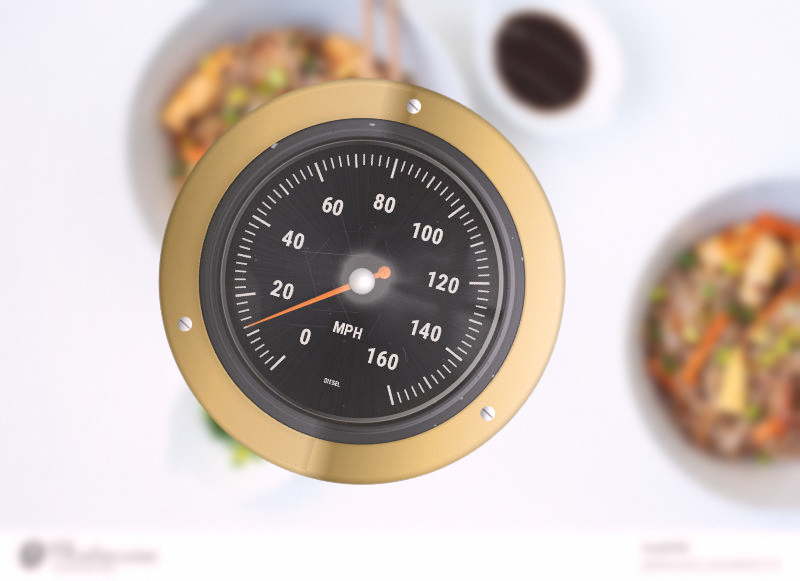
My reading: 12 mph
